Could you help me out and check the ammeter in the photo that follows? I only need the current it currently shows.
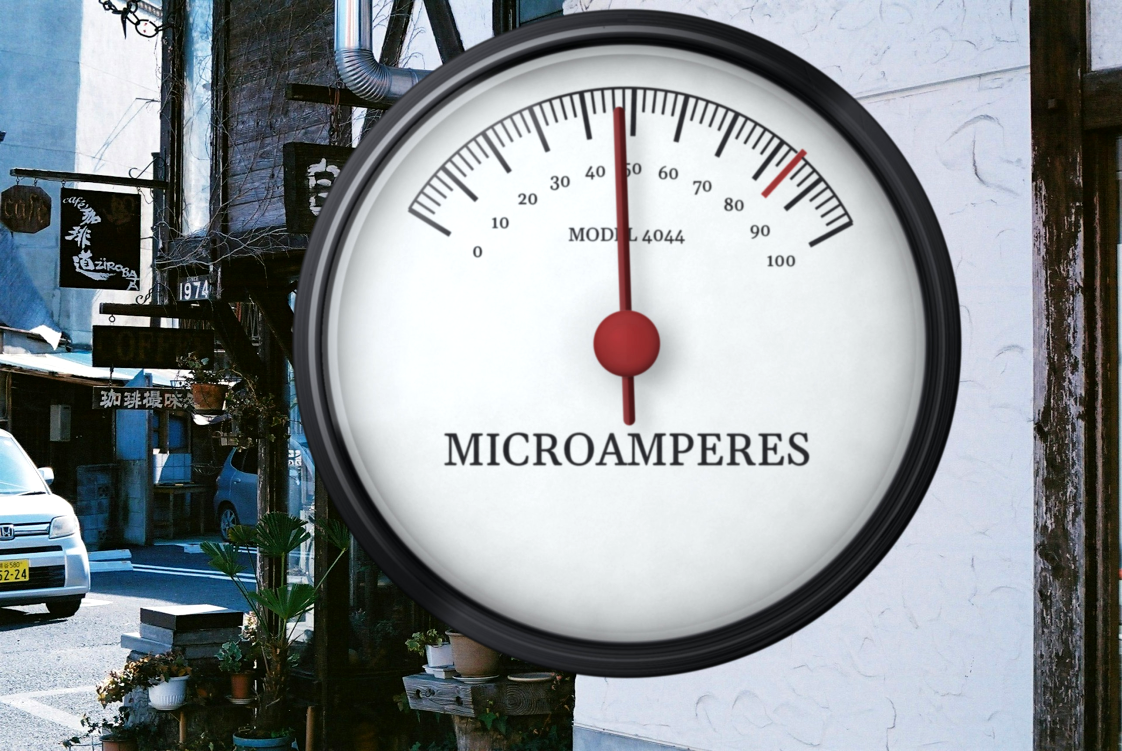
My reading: 47 µA
